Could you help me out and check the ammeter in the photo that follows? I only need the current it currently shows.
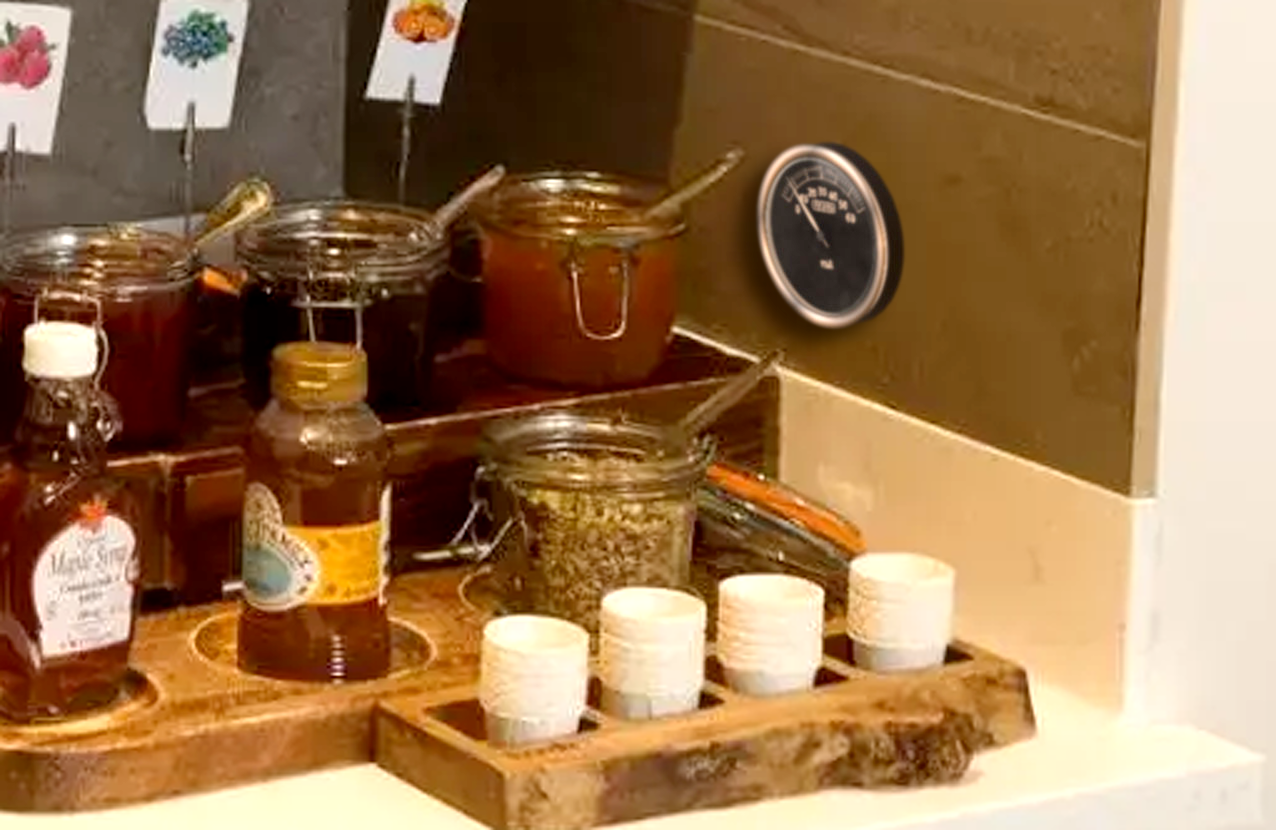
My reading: 10 mA
